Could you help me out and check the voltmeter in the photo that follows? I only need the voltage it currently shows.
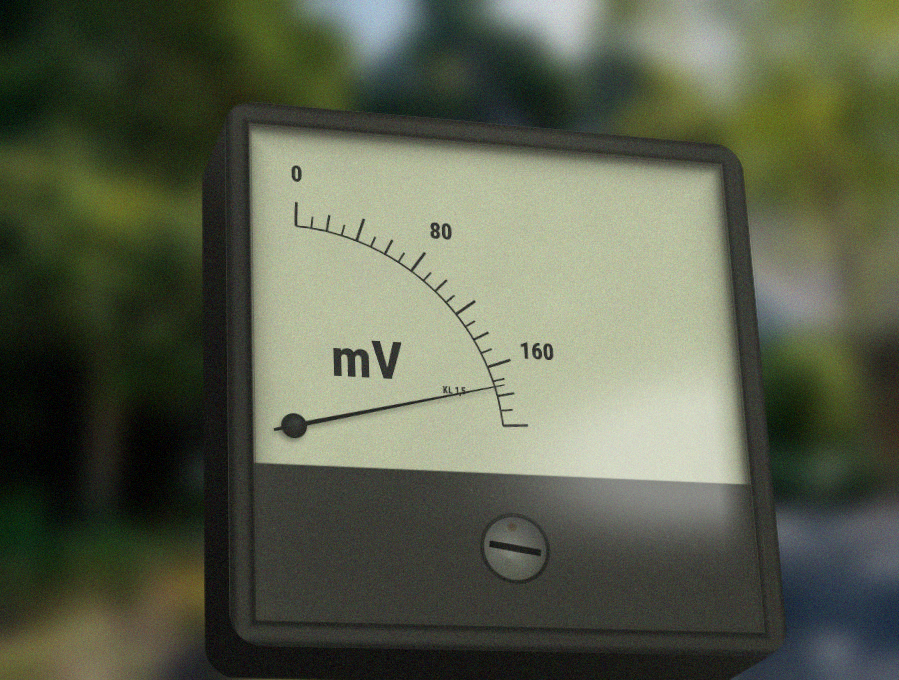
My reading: 175 mV
